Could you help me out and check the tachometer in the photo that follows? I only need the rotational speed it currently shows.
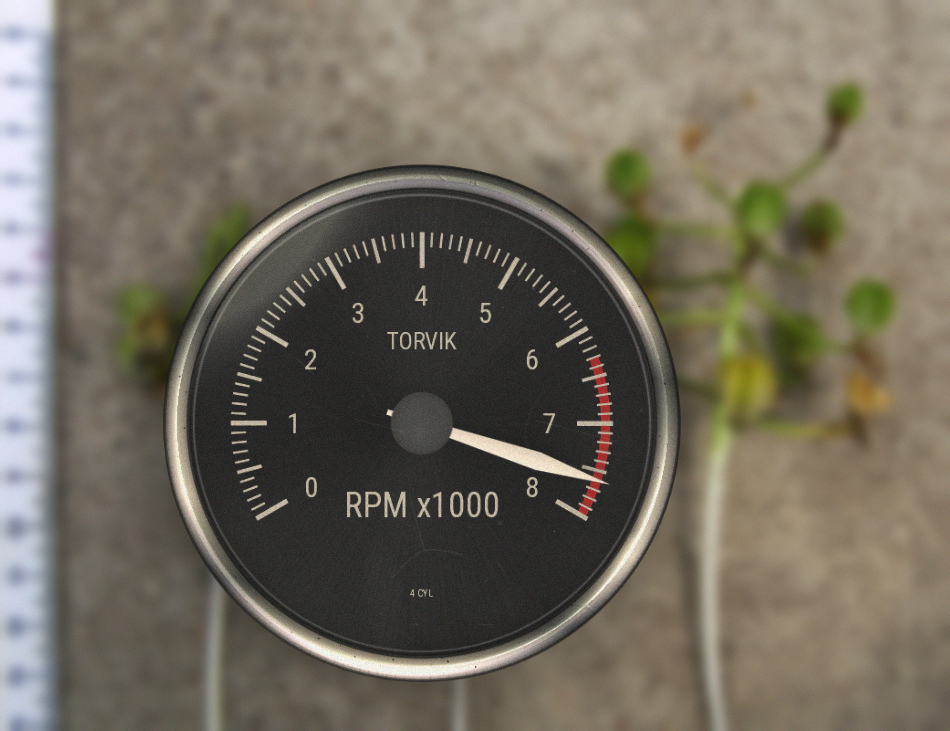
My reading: 7600 rpm
